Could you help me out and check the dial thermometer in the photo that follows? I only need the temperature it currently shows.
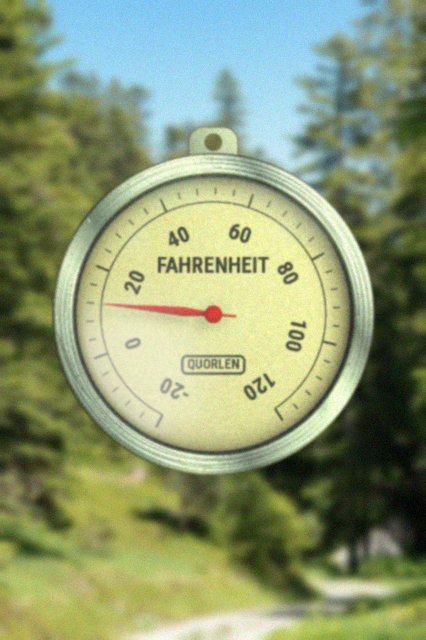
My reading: 12 °F
